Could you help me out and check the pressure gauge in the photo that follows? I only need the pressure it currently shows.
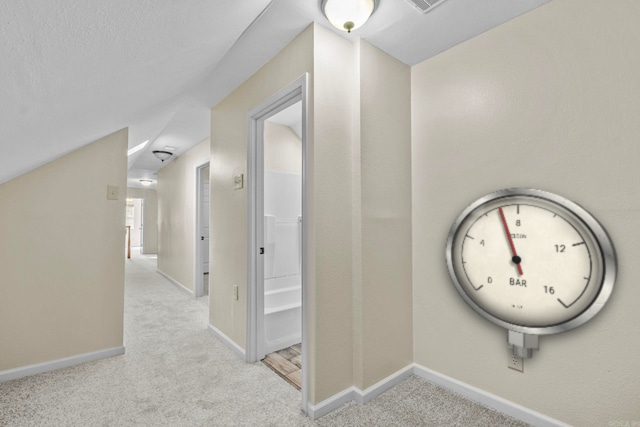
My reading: 7 bar
